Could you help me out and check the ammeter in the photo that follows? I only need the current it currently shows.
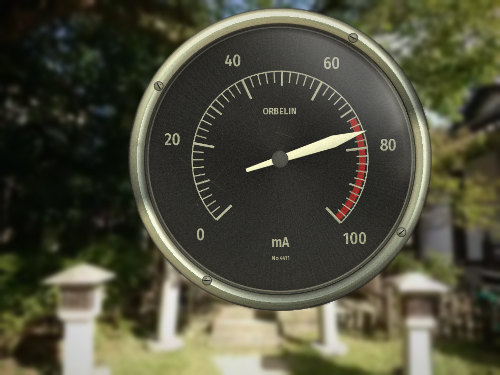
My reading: 76 mA
